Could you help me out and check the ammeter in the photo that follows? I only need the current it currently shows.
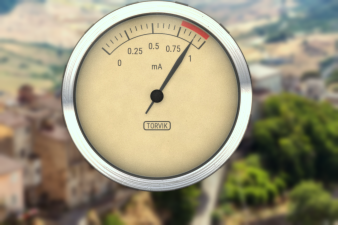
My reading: 0.9 mA
